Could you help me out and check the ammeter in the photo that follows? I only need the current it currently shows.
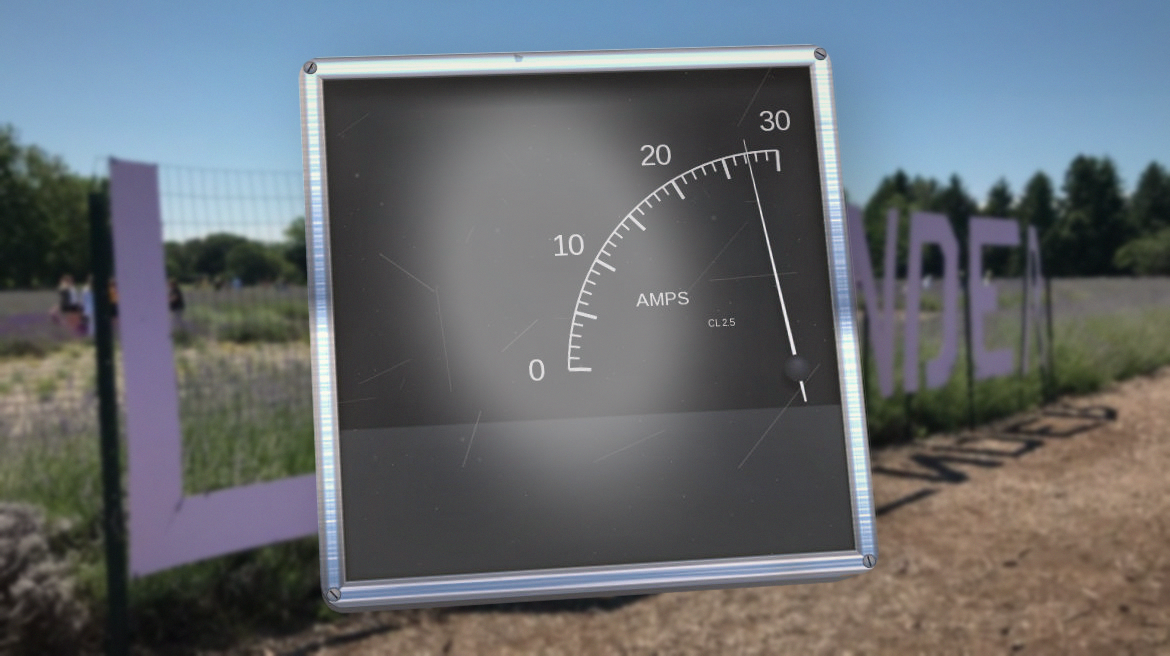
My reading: 27 A
